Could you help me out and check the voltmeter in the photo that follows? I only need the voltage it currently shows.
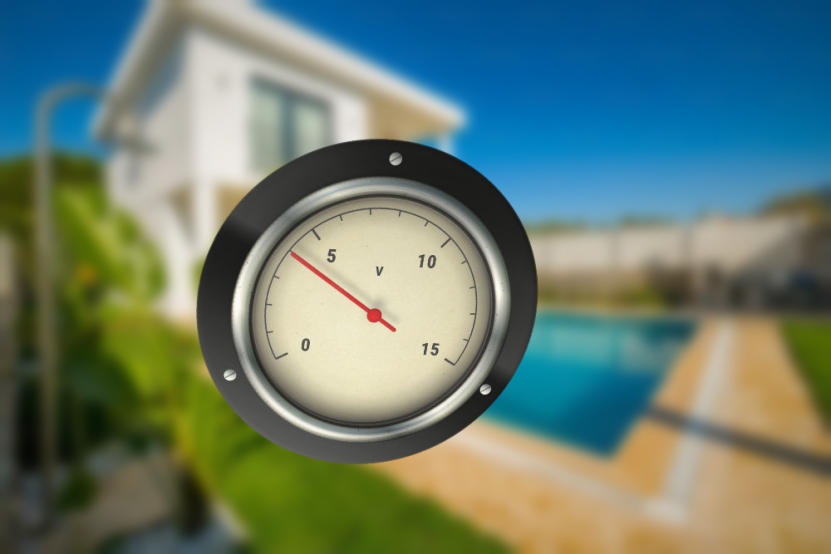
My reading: 4 V
